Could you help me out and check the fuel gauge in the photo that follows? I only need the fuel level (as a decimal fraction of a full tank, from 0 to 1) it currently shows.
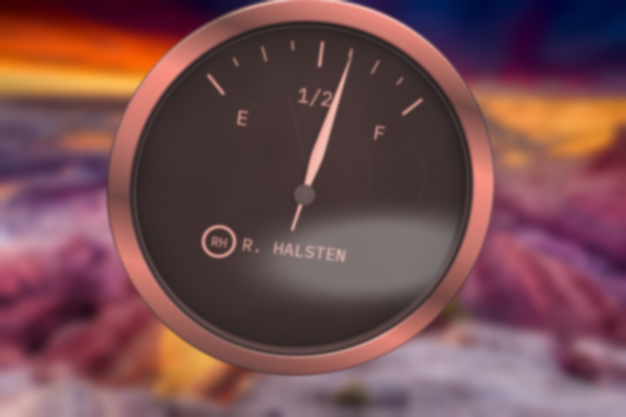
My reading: 0.625
